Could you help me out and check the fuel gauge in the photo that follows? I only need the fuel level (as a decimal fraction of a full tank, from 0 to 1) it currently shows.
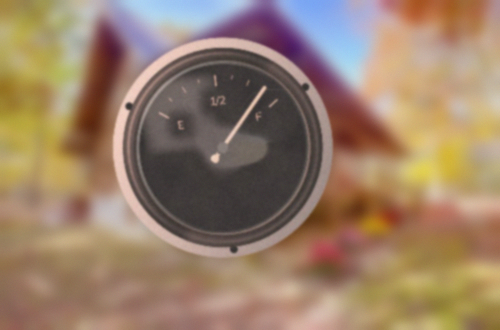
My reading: 0.875
